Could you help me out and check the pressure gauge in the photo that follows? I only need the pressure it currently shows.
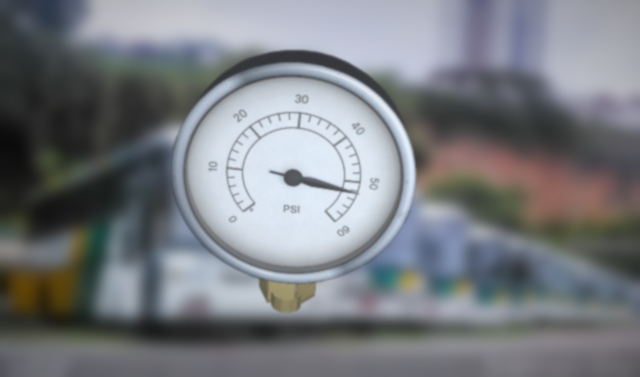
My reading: 52 psi
